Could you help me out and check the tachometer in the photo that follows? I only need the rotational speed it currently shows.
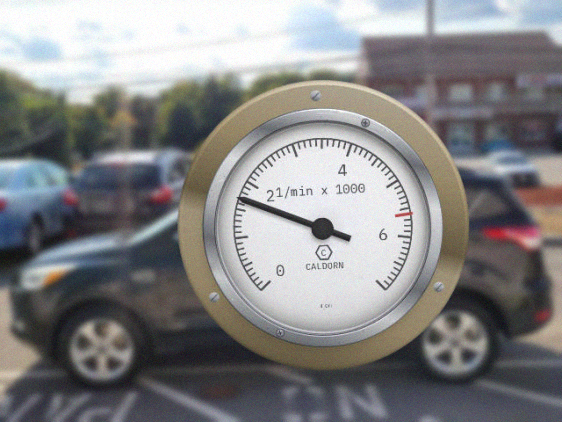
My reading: 1700 rpm
